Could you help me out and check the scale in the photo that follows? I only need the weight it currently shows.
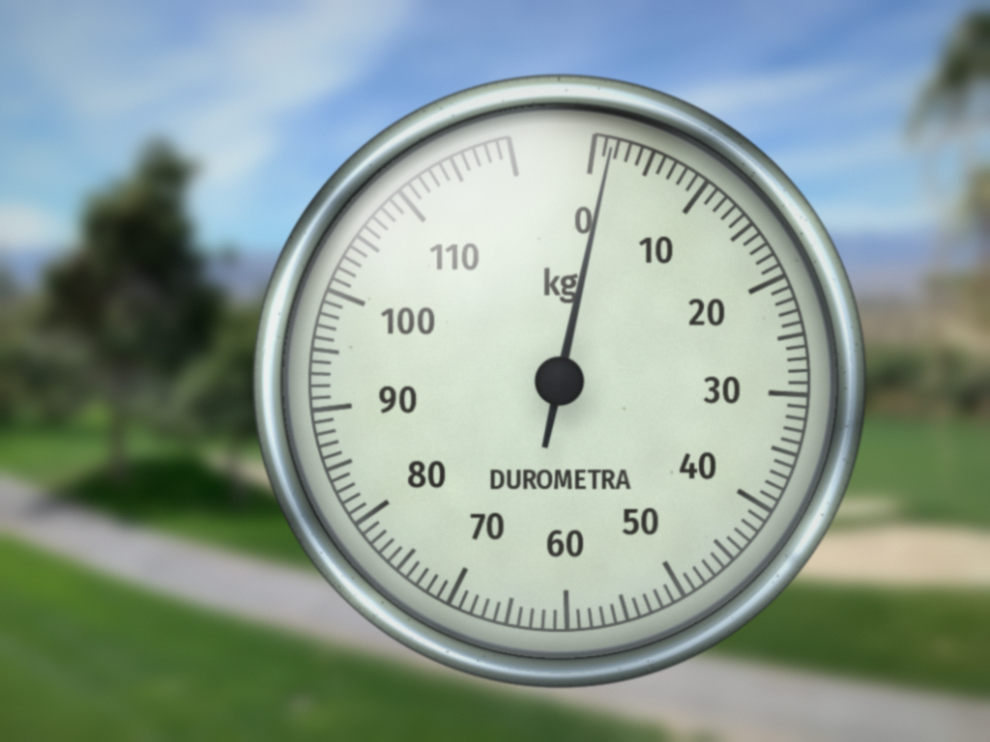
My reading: 1.5 kg
